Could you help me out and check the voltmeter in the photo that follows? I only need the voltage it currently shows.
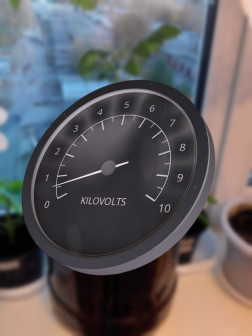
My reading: 0.5 kV
